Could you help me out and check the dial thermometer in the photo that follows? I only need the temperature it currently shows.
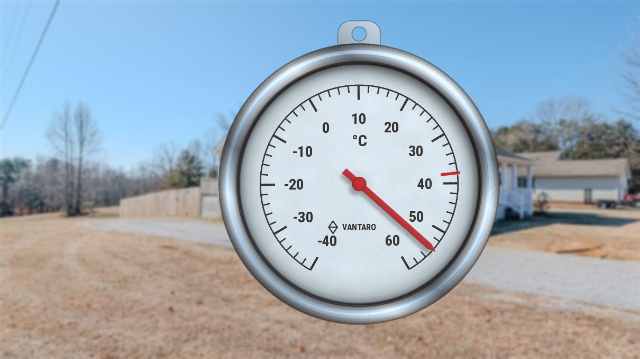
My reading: 54 °C
